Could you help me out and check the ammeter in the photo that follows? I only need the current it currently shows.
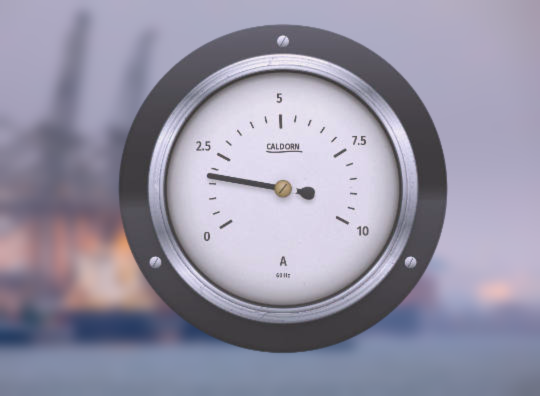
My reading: 1.75 A
